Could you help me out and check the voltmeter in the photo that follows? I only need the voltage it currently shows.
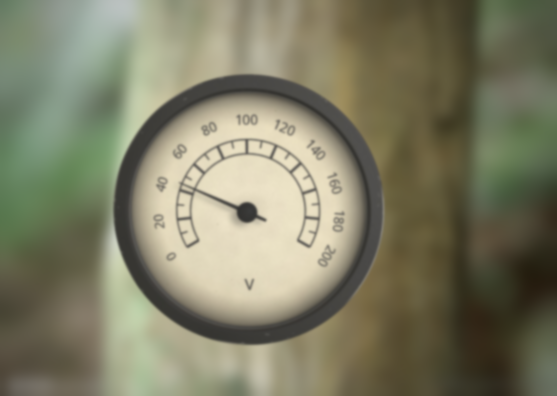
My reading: 45 V
